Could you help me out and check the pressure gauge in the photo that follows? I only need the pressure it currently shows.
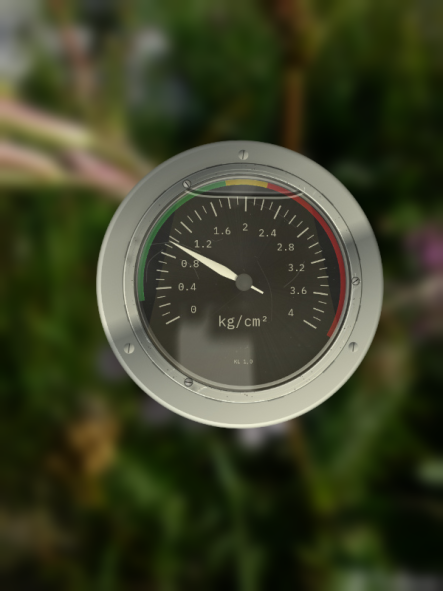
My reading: 0.95 kg/cm²
